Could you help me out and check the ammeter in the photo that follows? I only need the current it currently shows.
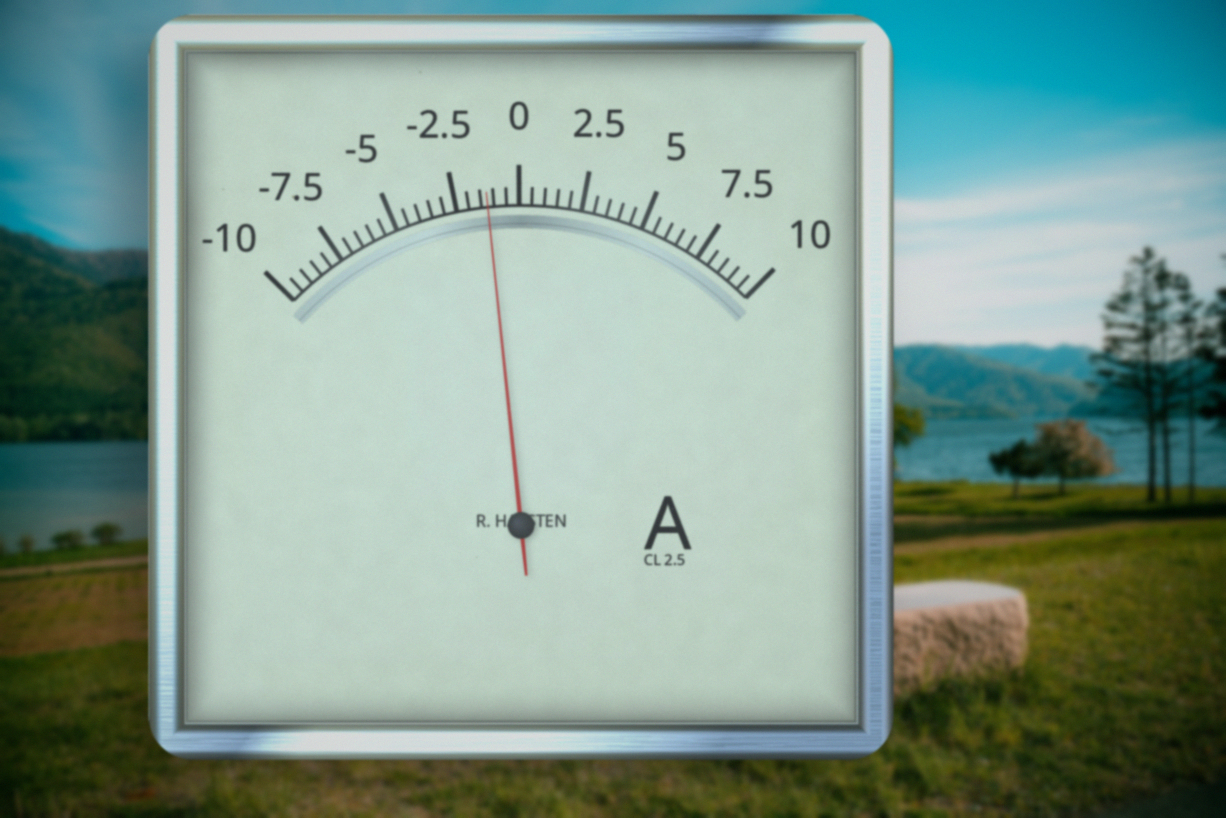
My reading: -1.25 A
